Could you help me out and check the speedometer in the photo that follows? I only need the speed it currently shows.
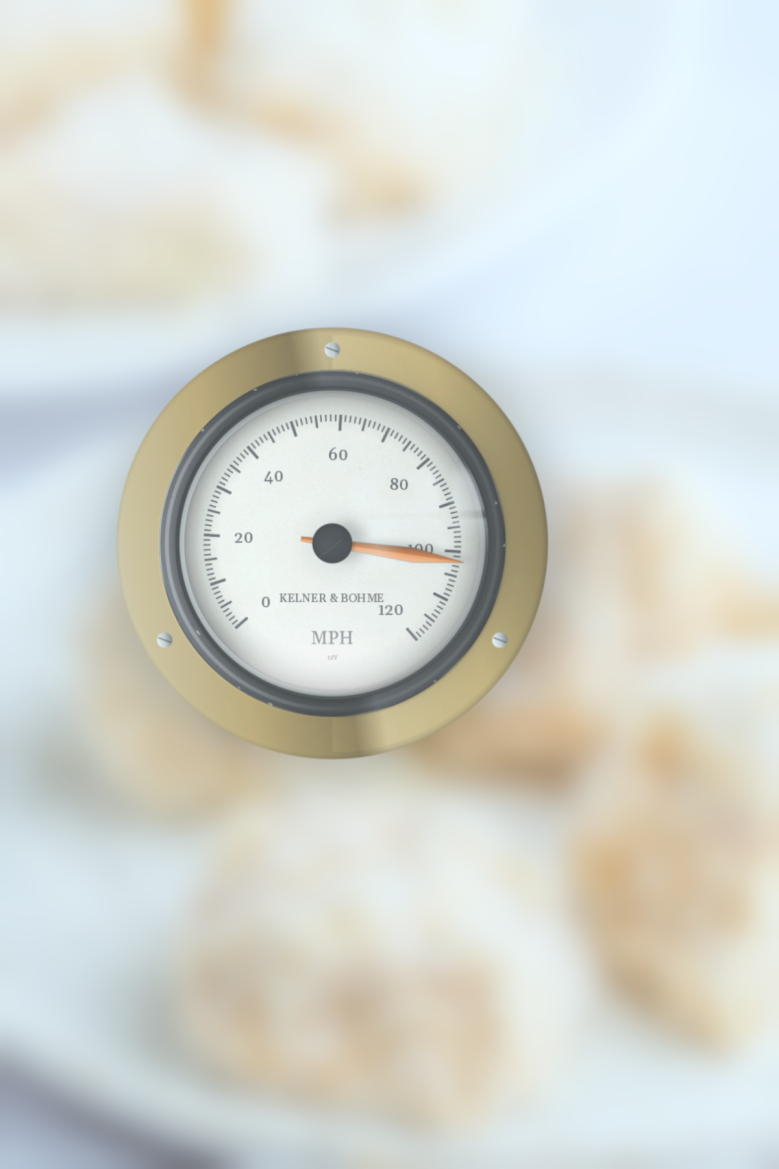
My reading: 102 mph
